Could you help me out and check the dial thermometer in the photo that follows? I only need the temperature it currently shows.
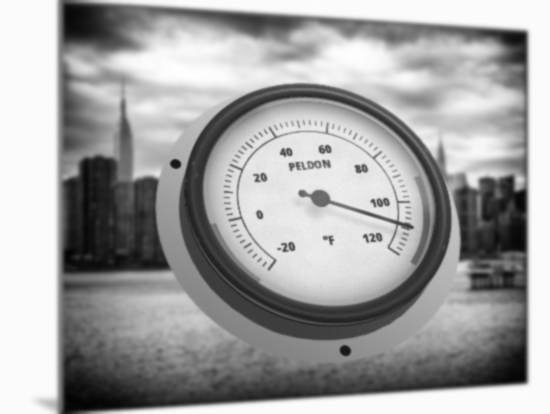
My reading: 110 °F
